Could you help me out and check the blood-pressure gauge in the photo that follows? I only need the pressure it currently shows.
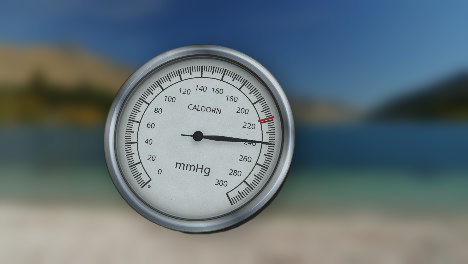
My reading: 240 mmHg
